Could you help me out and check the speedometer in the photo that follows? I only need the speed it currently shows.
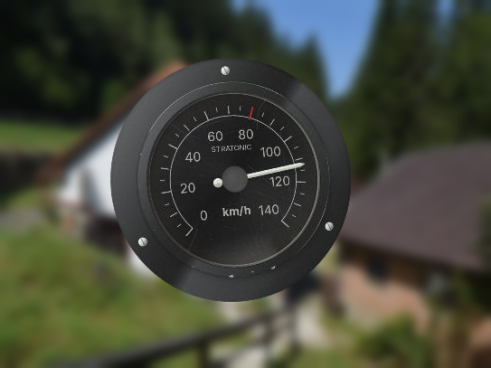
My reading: 112.5 km/h
